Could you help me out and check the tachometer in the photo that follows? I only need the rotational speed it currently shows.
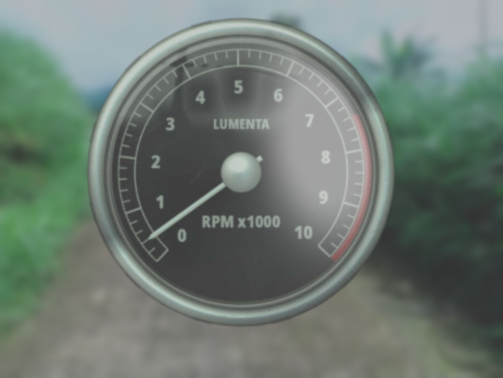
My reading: 400 rpm
